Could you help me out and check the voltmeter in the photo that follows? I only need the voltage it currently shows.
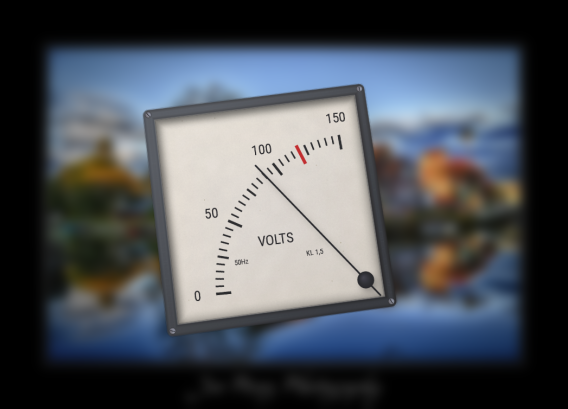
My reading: 90 V
